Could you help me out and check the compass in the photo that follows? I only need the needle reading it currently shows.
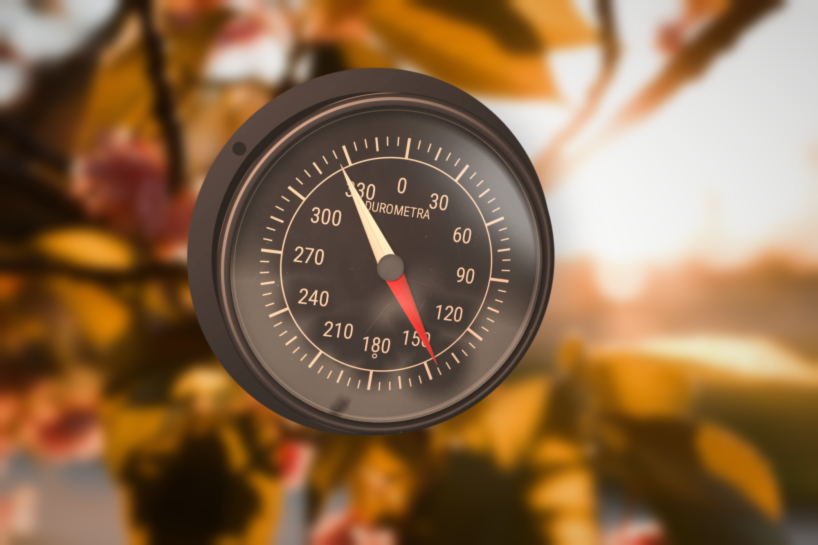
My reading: 145 °
